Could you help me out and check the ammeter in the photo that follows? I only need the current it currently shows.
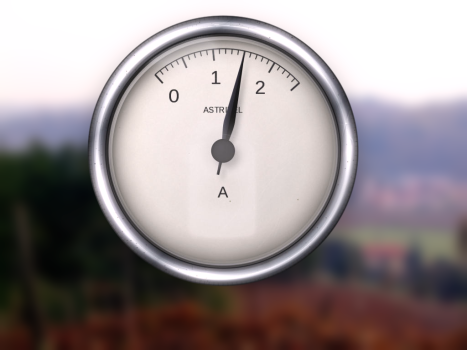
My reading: 1.5 A
